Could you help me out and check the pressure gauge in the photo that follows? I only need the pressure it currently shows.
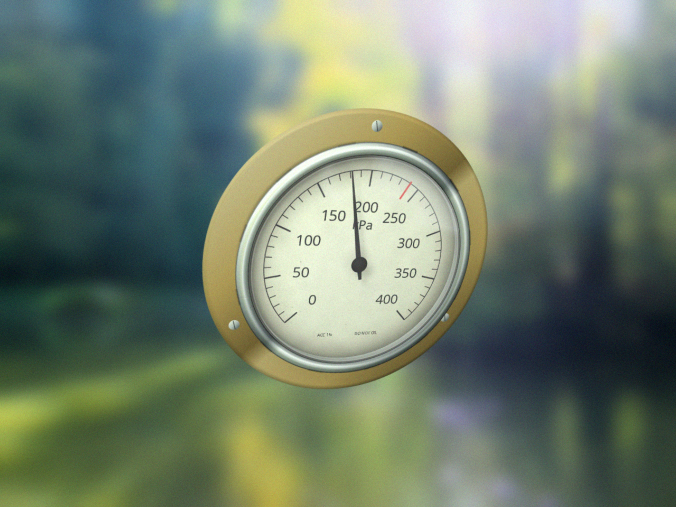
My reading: 180 kPa
